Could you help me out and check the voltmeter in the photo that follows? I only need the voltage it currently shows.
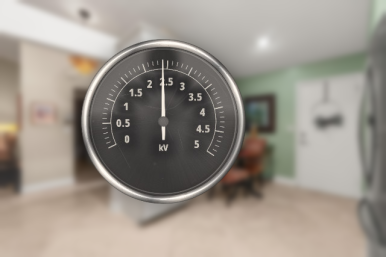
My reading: 2.4 kV
